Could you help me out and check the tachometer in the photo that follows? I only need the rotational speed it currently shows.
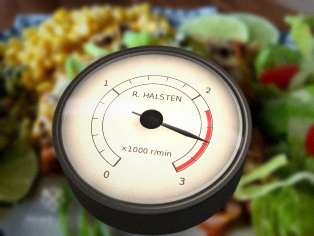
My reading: 2600 rpm
